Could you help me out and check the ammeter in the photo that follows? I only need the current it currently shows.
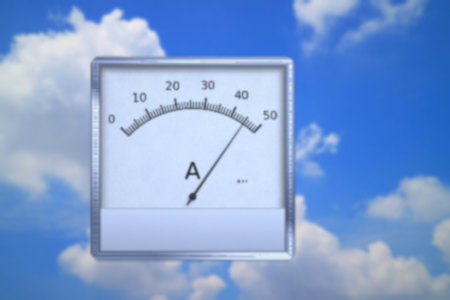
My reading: 45 A
